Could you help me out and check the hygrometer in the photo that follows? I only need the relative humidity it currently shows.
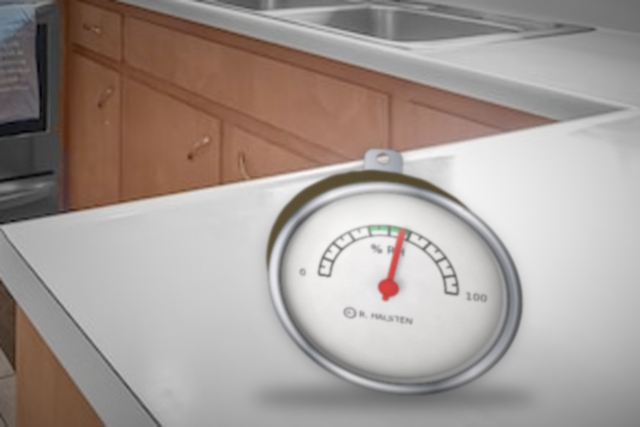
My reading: 55 %
